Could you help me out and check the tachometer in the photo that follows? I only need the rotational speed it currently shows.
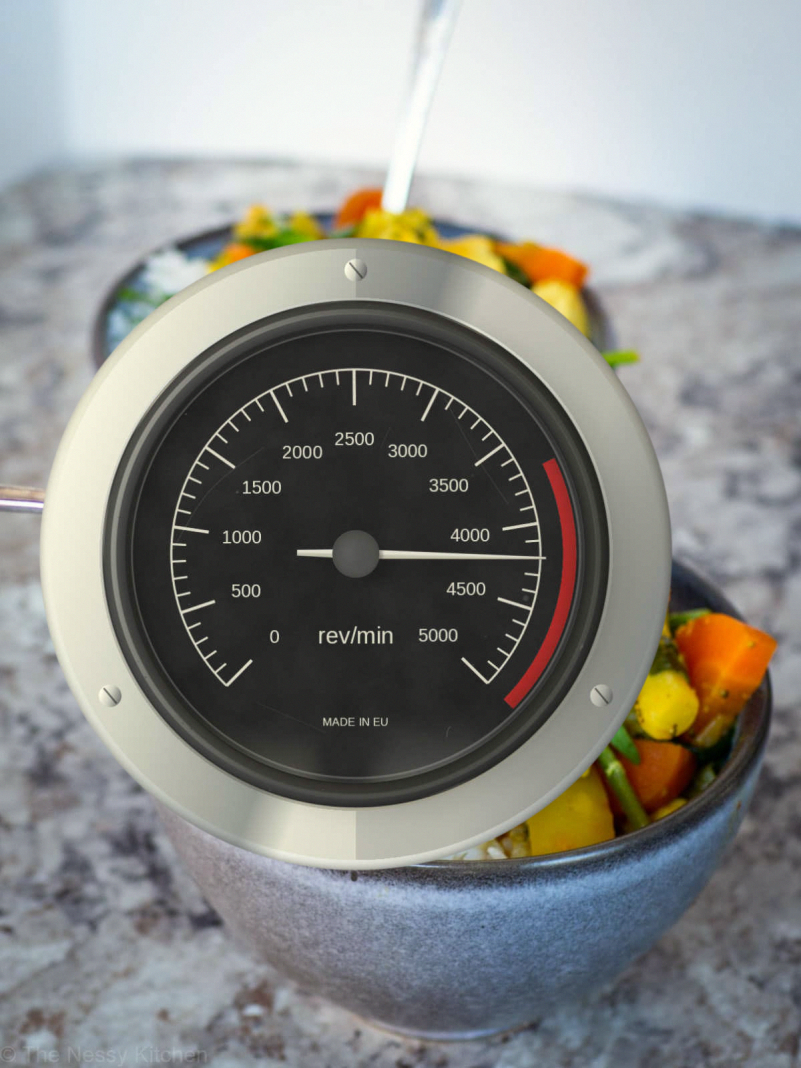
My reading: 4200 rpm
